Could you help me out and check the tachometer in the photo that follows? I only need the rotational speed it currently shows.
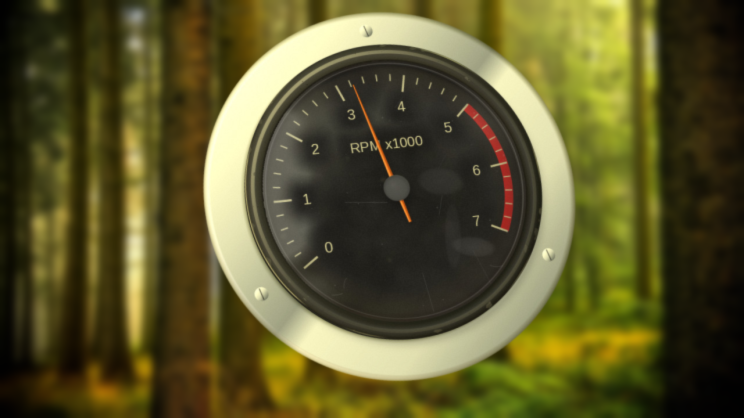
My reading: 3200 rpm
